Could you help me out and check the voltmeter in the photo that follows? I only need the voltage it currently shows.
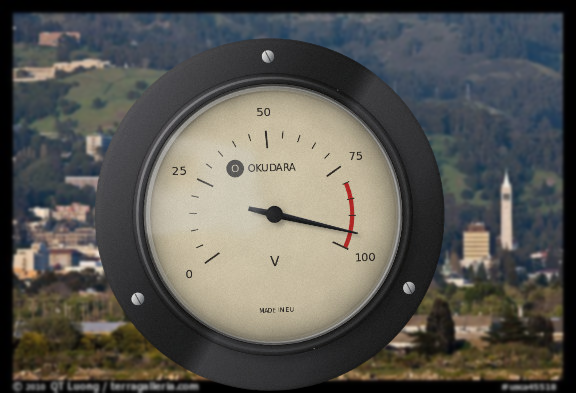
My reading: 95 V
